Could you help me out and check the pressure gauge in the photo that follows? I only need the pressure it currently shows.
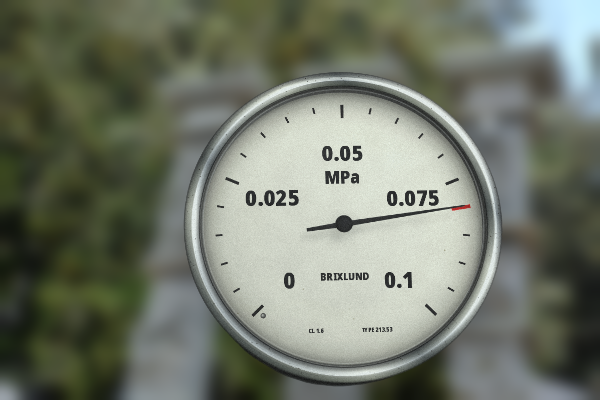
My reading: 0.08 MPa
